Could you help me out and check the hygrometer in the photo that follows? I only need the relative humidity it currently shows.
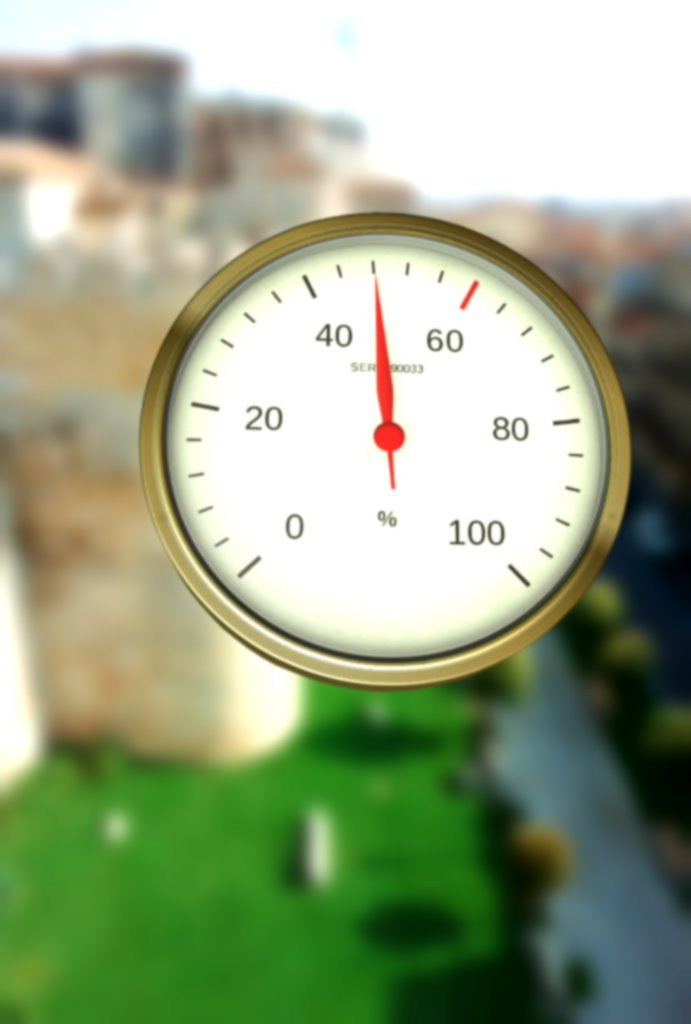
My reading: 48 %
